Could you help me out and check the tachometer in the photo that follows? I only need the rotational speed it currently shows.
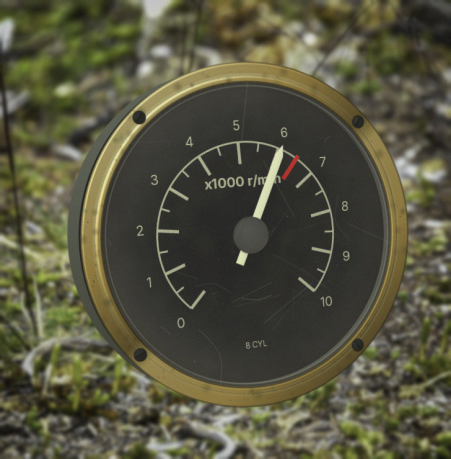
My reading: 6000 rpm
